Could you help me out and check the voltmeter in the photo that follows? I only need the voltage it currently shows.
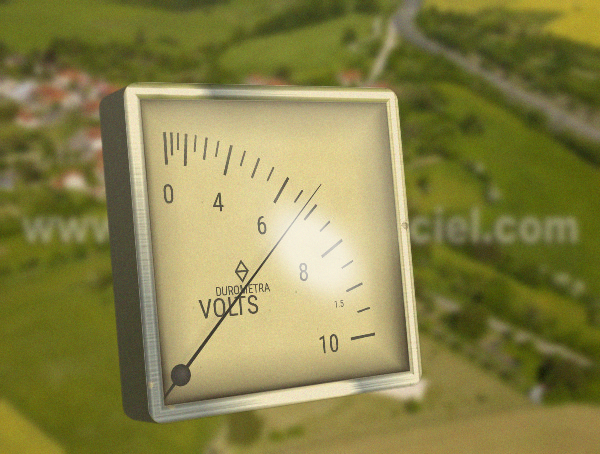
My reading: 6.75 V
